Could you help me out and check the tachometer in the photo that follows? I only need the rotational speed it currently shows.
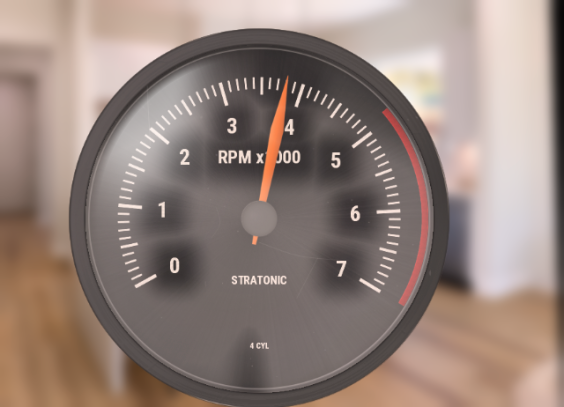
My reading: 3800 rpm
